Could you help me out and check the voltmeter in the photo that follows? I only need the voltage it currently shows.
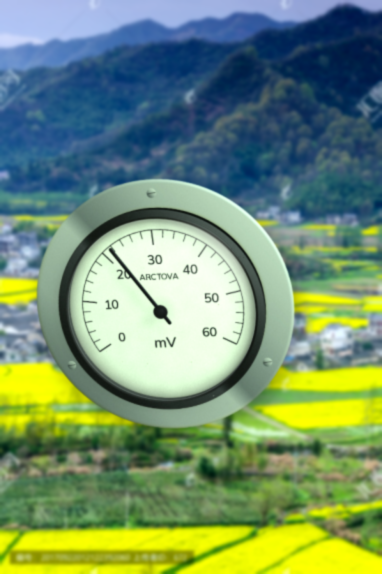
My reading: 22 mV
